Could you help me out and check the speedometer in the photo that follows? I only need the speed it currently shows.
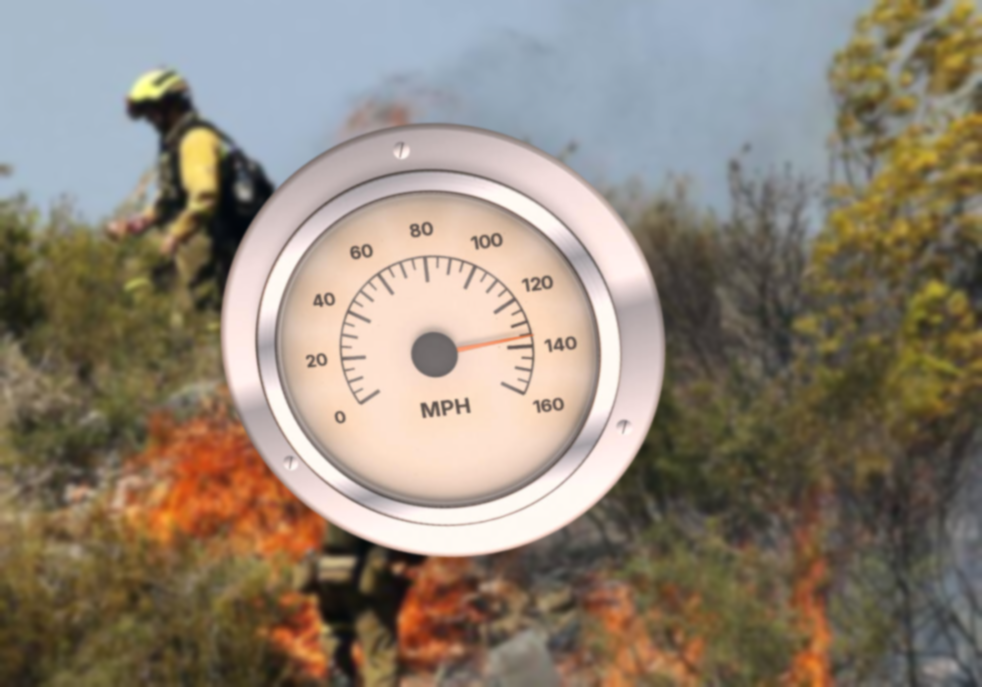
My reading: 135 mph
